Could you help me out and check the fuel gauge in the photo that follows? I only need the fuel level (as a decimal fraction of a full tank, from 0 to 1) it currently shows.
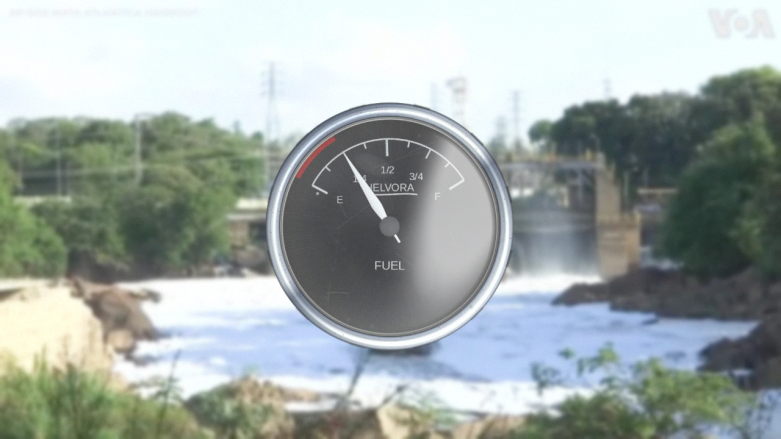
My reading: 0.25
